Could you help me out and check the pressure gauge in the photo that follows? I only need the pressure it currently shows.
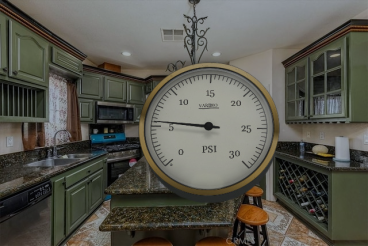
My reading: 5.5 psi
